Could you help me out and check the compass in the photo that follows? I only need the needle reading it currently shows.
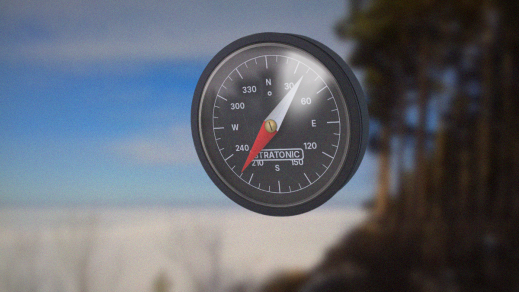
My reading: 220 °
